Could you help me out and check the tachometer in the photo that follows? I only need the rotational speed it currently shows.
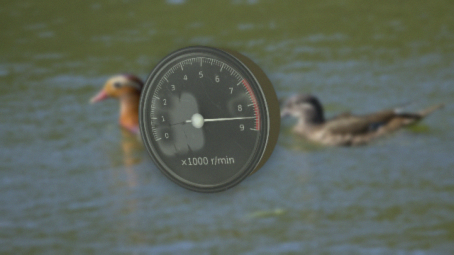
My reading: 8500 rpm
